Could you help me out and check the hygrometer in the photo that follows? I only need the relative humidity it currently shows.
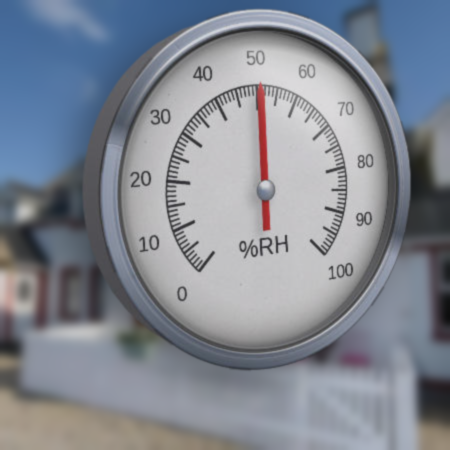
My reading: 50 %
